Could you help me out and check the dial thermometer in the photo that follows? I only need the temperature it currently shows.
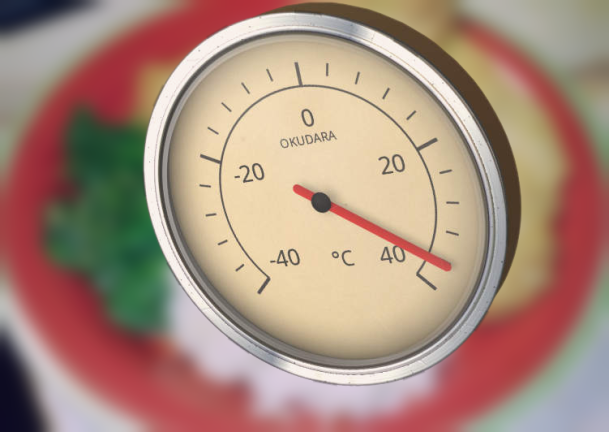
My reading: 36 °C
